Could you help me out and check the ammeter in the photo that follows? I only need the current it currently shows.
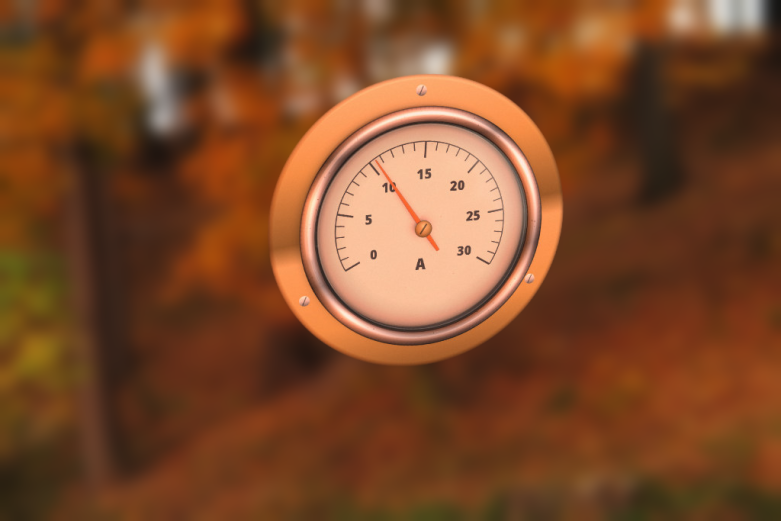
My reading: 10.5 A
